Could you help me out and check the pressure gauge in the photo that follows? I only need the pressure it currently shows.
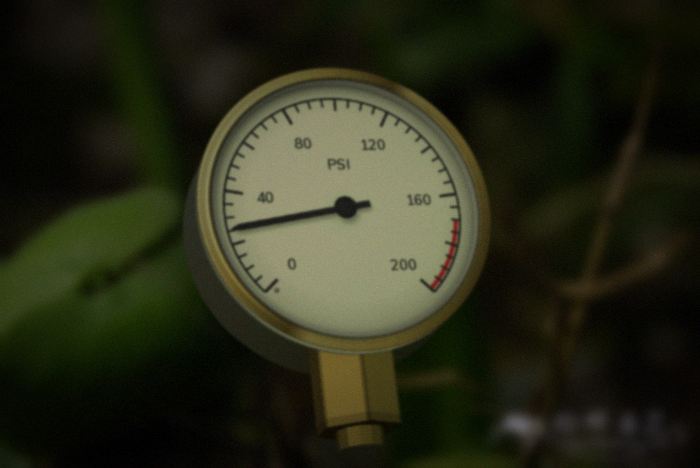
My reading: 25 psi
